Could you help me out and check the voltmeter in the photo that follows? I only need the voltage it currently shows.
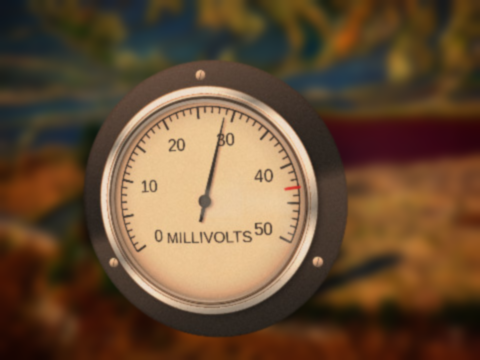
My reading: 29 mV
